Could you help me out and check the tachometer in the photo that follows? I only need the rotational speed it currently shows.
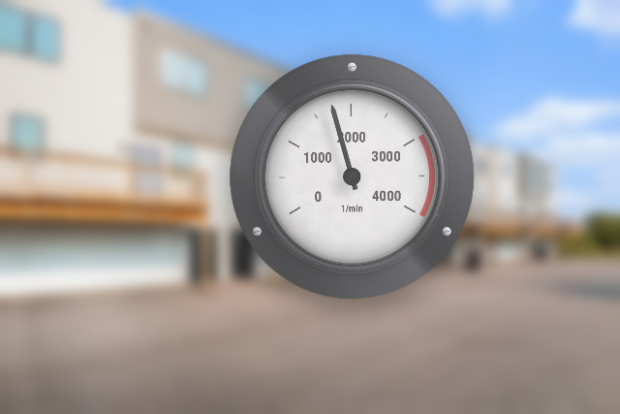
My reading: 1750 rpm
